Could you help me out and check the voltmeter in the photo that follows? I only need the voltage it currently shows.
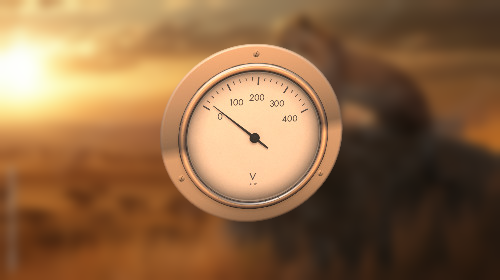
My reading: 20 V
